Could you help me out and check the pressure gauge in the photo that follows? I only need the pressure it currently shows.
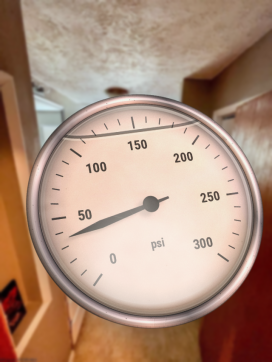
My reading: 35 psi
